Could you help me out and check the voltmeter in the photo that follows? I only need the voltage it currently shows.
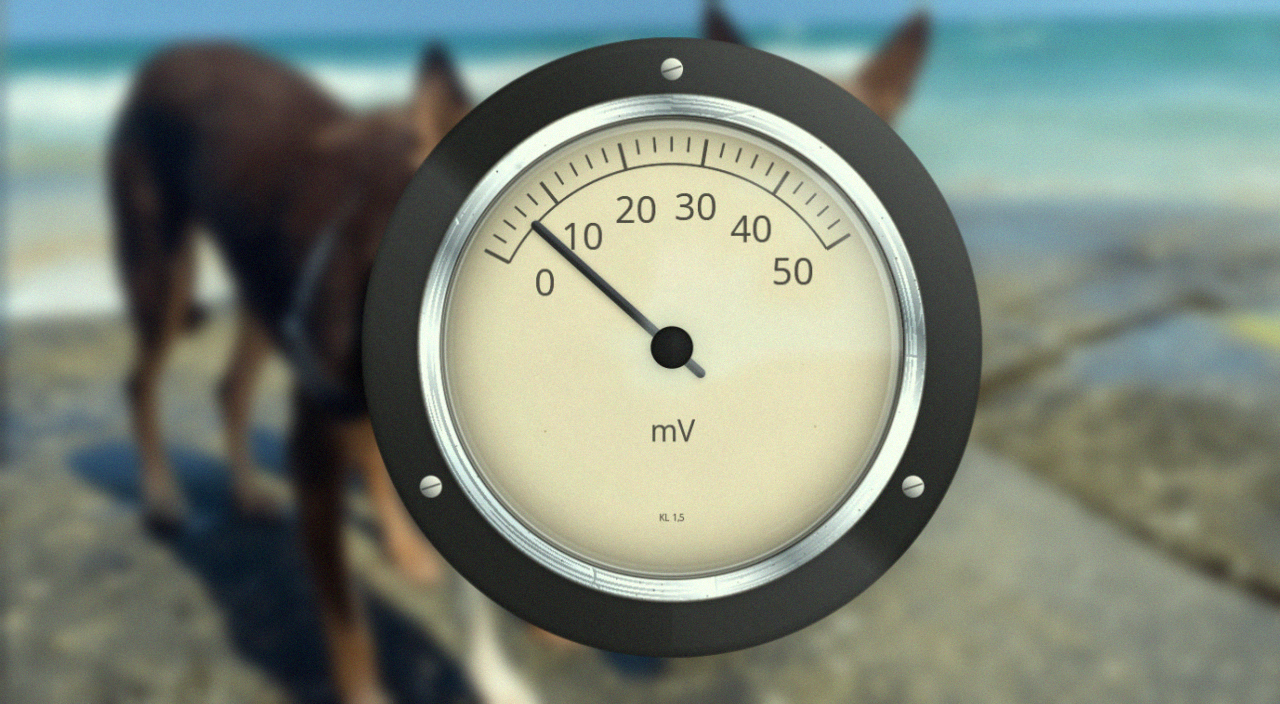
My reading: 6 mV
